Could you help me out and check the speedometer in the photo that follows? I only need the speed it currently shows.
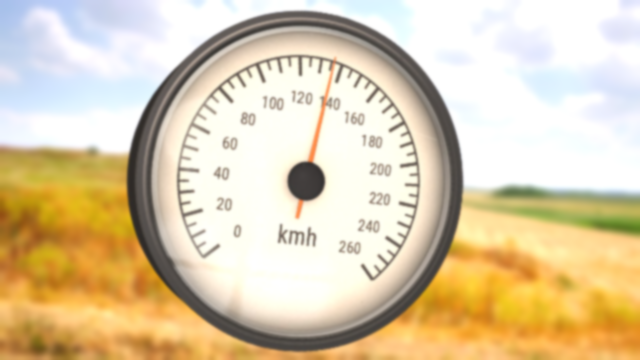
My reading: 135 km/h
